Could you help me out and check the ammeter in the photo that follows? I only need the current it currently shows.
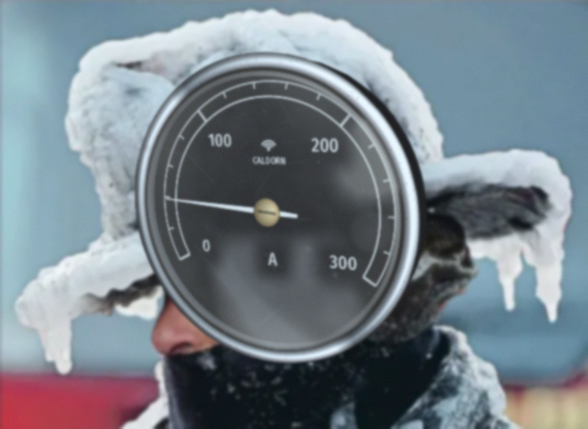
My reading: 40 A
